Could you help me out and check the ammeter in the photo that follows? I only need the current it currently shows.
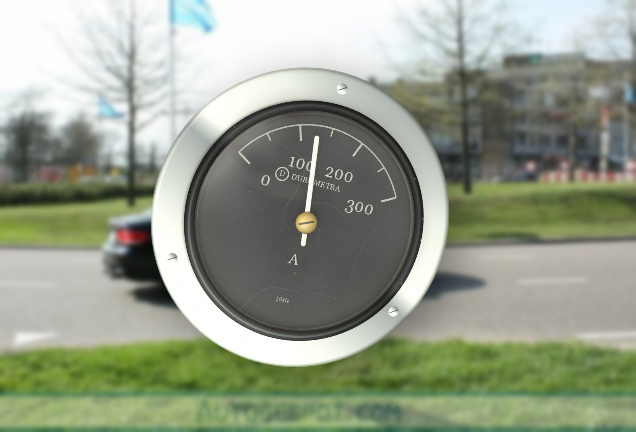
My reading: 125 A
